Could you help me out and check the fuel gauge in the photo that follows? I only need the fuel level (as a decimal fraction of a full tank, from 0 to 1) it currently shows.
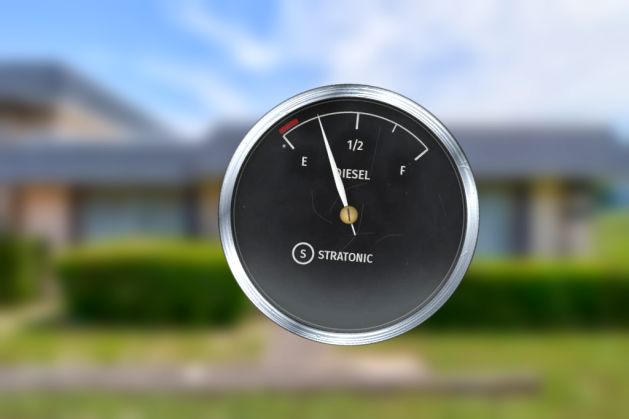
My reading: 0.25
